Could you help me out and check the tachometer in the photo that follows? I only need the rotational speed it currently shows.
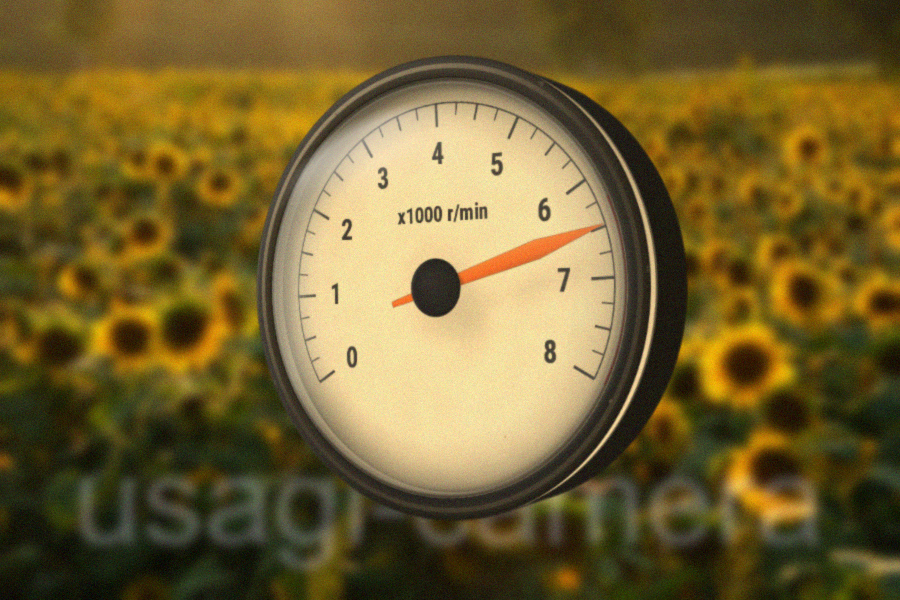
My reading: 6500 rpm
